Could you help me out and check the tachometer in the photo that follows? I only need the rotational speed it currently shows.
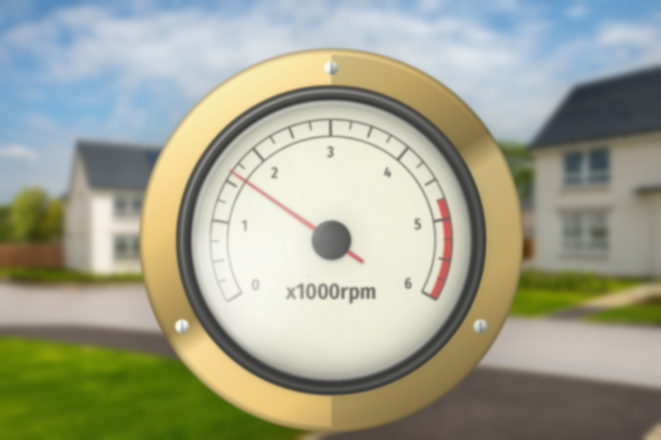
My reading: 1625 rpm
